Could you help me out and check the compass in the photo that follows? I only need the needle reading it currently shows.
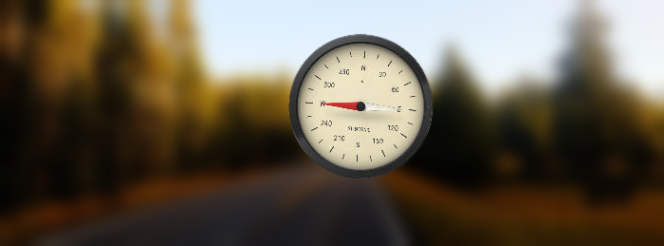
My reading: 270 °
